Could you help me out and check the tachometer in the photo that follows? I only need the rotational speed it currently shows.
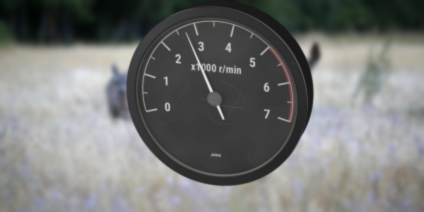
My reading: 2750 rpm
